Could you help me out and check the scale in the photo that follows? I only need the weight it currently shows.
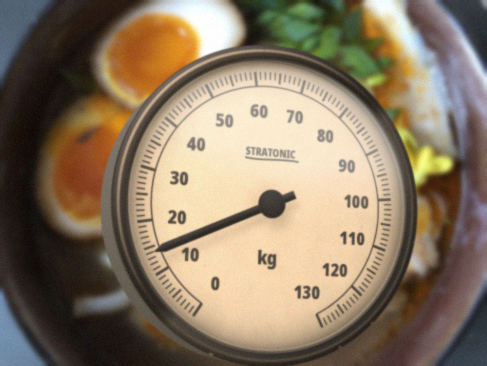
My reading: 14 kg
